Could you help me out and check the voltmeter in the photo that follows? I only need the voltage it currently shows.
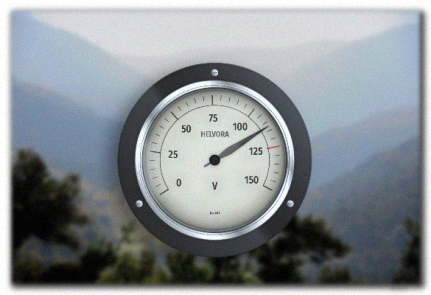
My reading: 112.5 V
